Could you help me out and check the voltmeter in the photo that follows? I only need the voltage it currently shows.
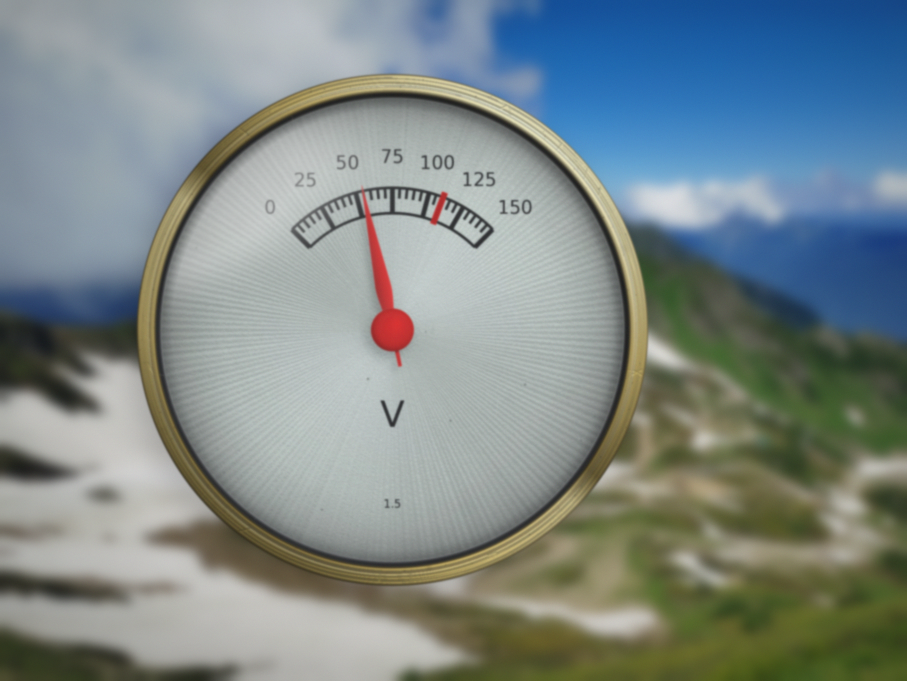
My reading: 55 V
